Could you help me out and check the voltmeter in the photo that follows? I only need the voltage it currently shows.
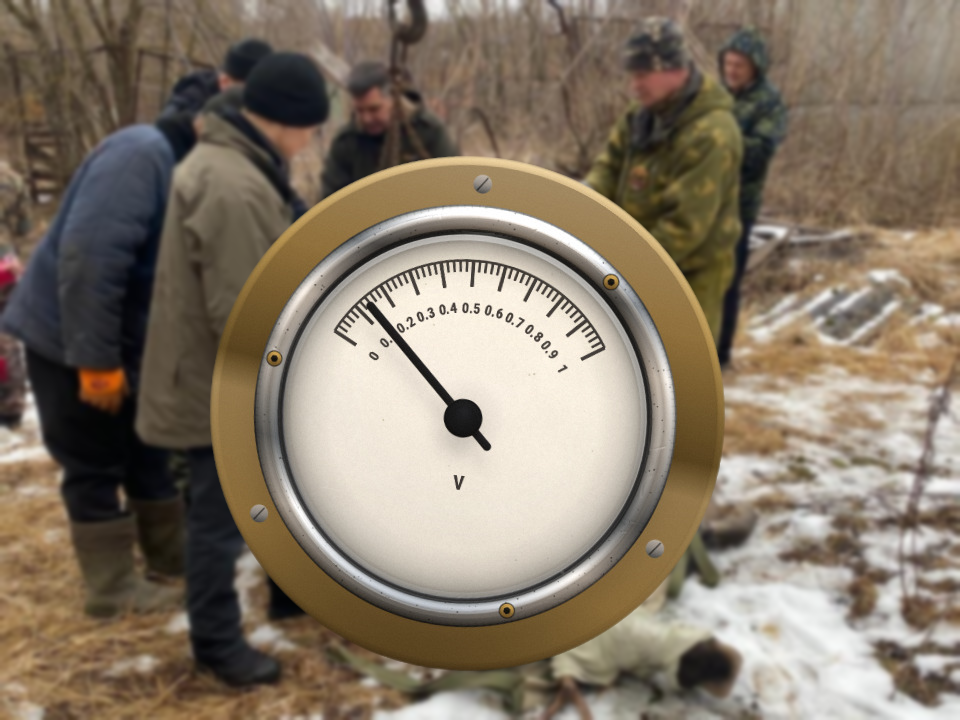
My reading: 0.14 V
